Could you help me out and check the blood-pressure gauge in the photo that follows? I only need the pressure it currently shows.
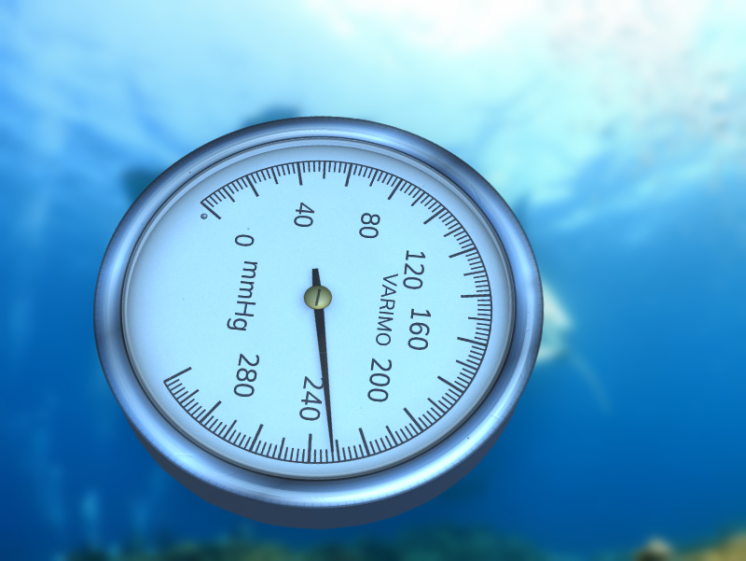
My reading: 232 mmHg
